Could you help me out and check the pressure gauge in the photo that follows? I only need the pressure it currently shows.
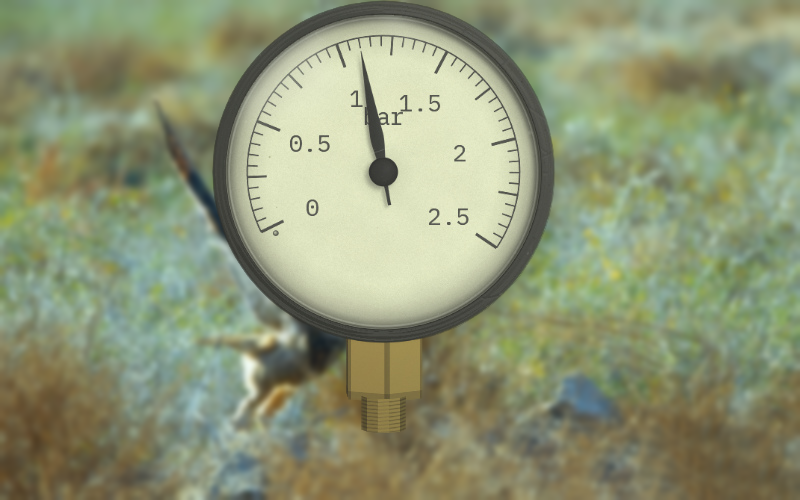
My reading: 1.1 bar
